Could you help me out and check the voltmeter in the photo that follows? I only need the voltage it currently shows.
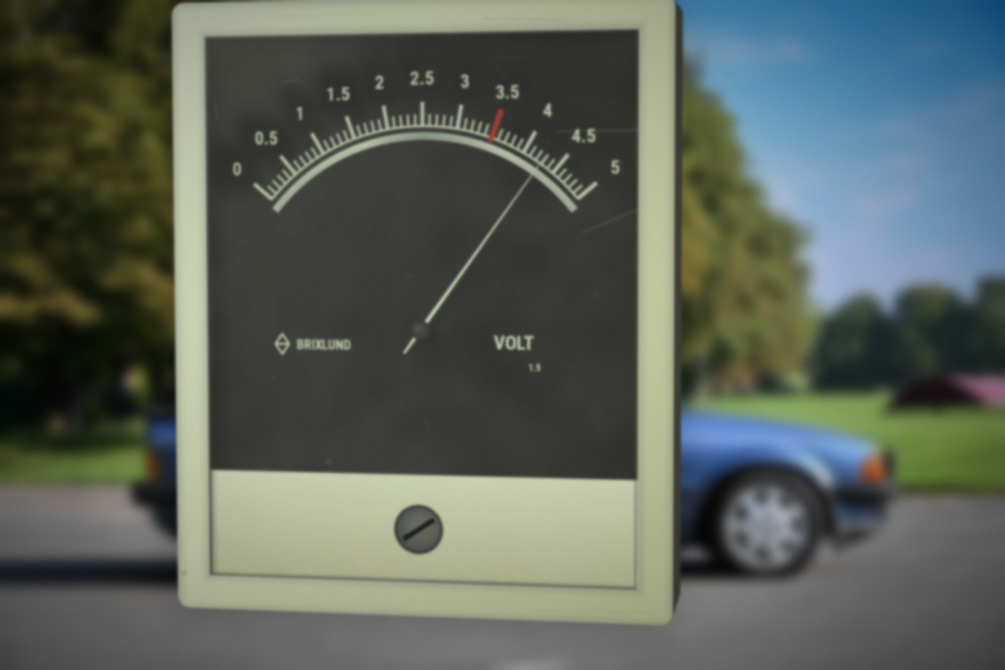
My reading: 4.3 V
